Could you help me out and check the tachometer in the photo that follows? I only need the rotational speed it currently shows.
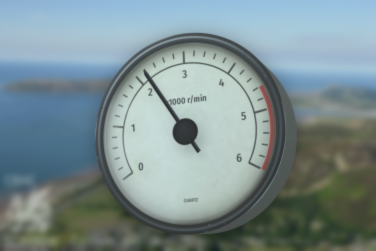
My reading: 2200 rpm
